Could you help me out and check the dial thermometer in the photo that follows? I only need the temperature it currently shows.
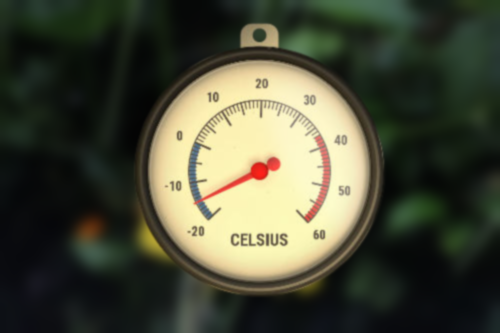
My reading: -15 °C
